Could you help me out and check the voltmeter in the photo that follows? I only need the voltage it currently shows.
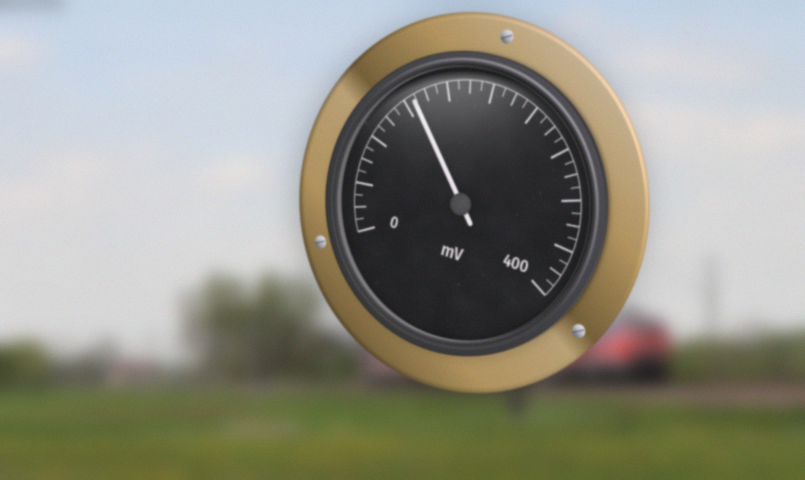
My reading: 130 mV
